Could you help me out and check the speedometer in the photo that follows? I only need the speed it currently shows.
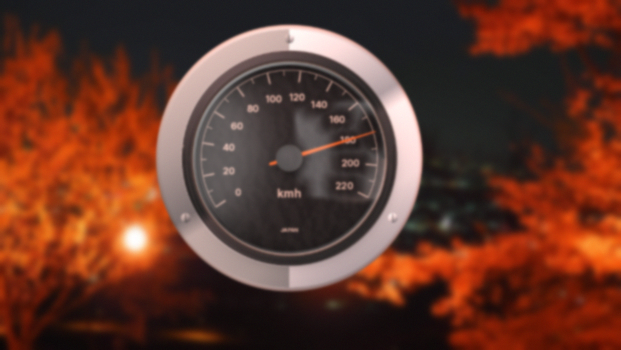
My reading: 180 km/h
